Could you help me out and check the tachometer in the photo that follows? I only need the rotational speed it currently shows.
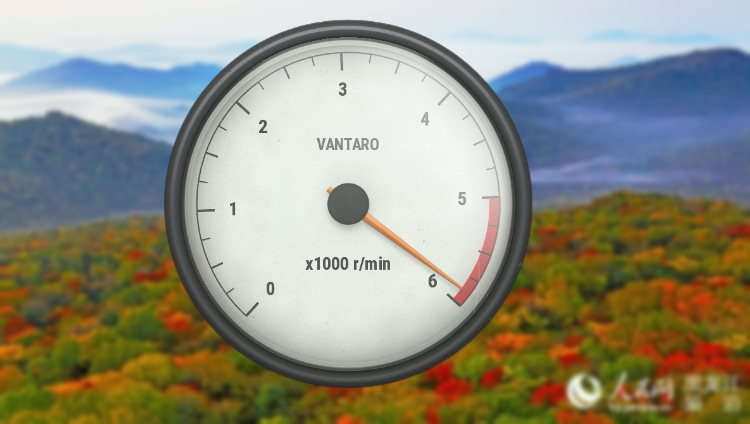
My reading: 5875 rpm
